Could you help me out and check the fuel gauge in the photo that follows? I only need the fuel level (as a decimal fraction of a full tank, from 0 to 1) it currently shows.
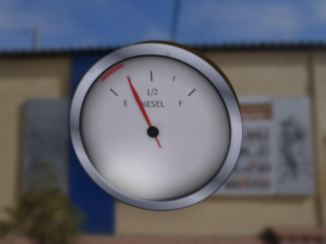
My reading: 0.25
